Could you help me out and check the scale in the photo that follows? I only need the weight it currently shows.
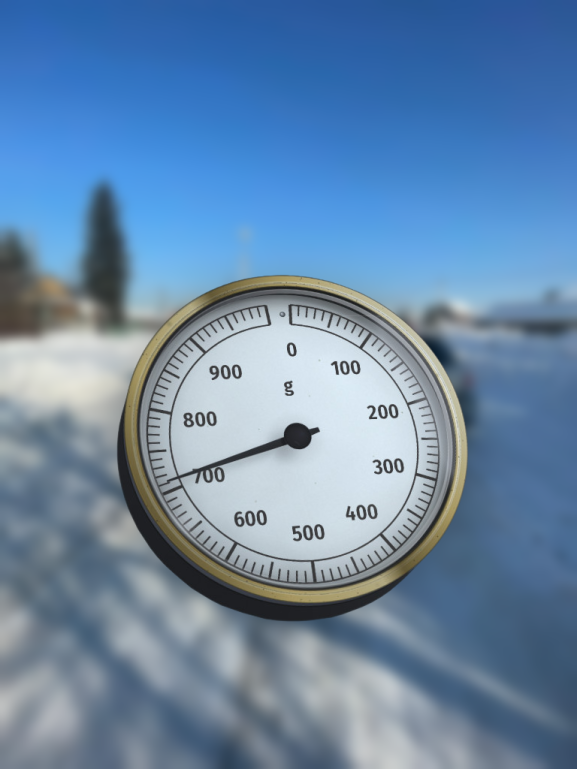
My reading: 710 g
